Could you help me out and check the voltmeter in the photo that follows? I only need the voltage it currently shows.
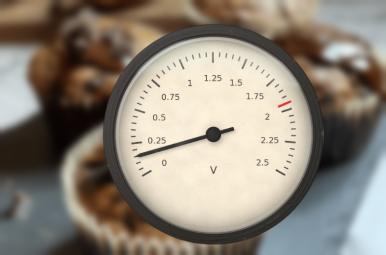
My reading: 0.15 V
